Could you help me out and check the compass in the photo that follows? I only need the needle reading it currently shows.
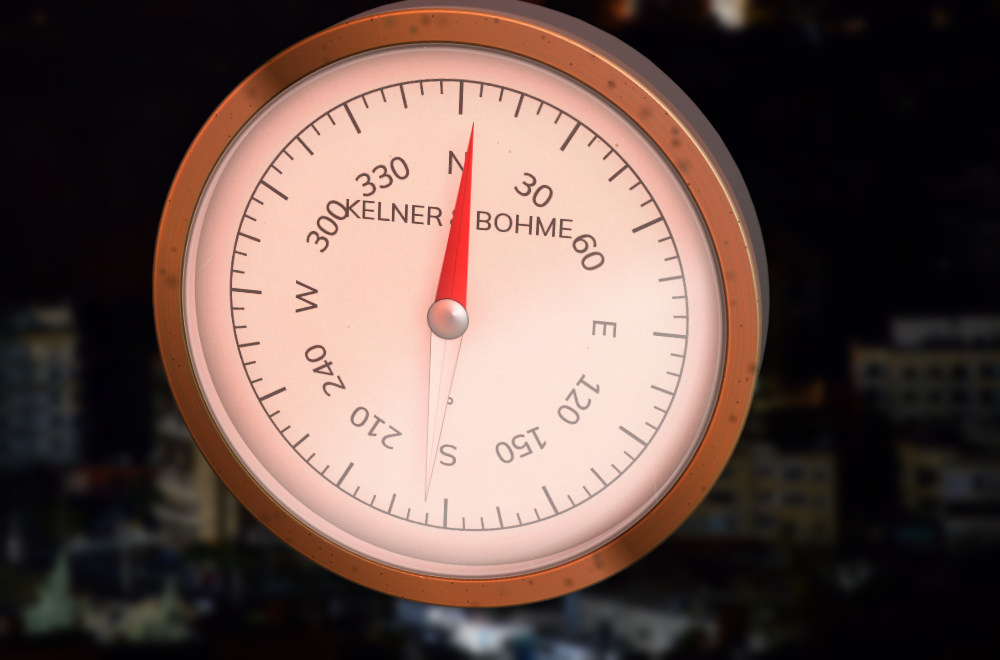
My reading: 5 °
